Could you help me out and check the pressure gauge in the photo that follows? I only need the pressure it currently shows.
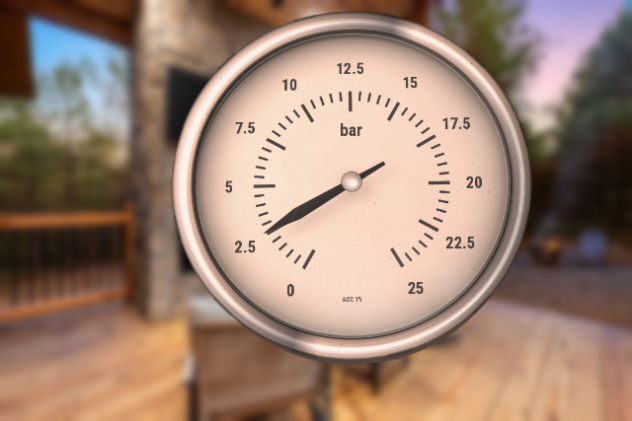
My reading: 2.5 bar
